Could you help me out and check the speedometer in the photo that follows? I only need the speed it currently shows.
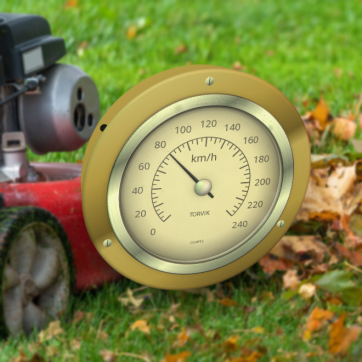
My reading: 80 km/h
